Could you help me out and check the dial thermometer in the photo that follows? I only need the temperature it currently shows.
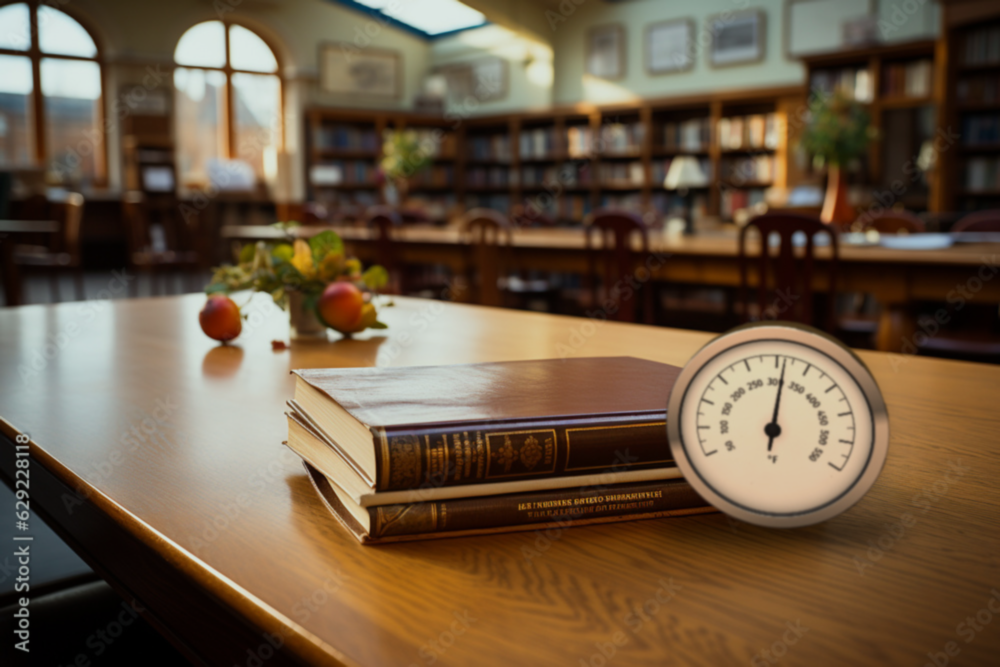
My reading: 312.5 °F
